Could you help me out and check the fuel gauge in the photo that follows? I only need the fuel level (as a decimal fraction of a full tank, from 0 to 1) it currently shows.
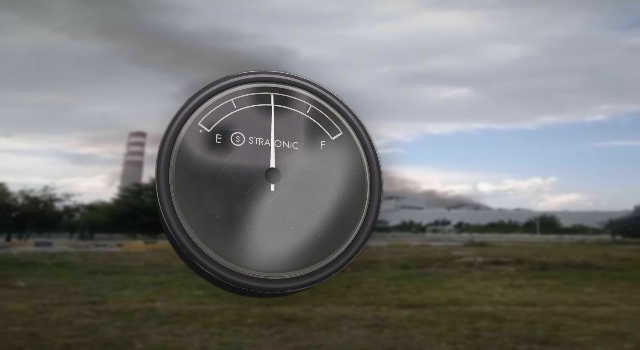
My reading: 0.5
